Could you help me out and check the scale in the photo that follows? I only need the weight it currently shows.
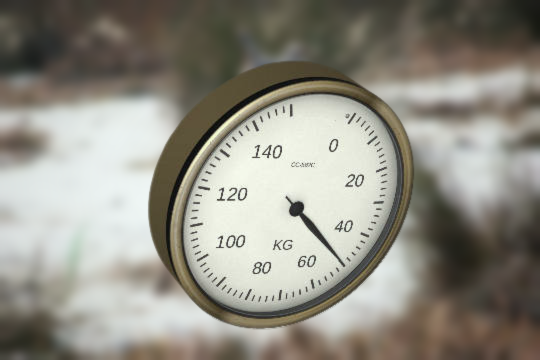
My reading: 50 kg
